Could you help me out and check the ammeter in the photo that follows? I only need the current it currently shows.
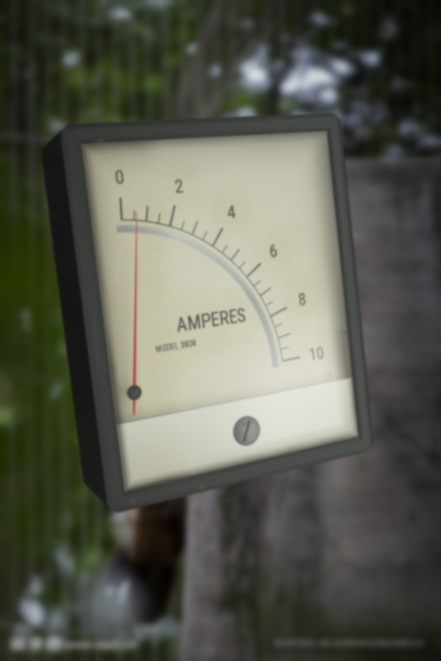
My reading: 0.5 A
